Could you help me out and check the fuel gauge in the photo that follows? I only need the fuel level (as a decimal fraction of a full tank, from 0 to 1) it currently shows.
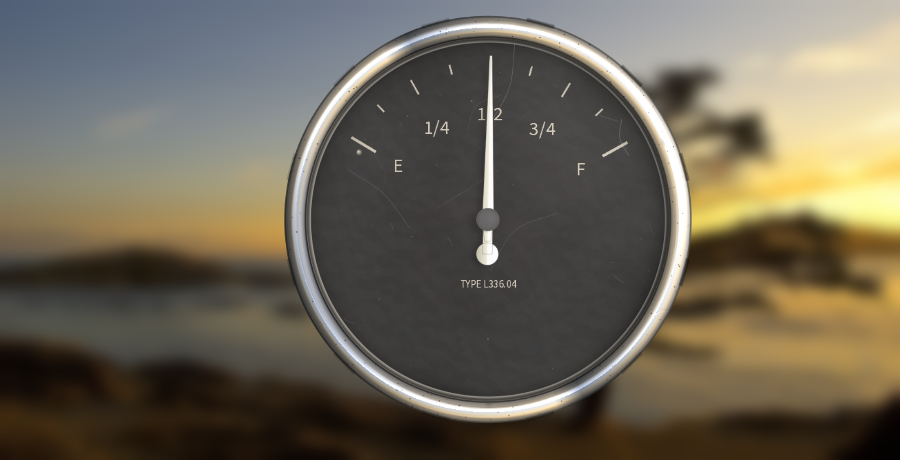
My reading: 0.5
